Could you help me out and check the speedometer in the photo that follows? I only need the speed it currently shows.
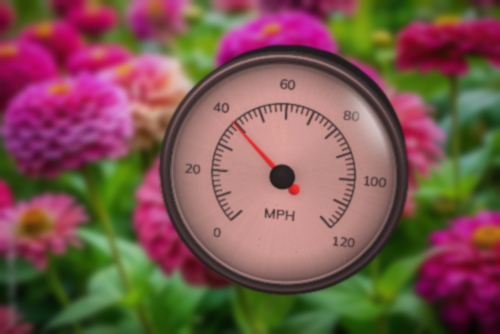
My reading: 40 mph
